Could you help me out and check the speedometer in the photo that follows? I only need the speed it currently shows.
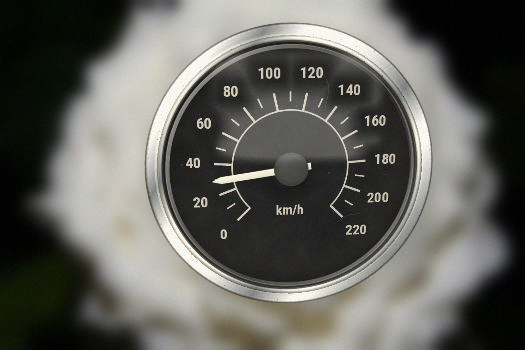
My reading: 30 km/h
